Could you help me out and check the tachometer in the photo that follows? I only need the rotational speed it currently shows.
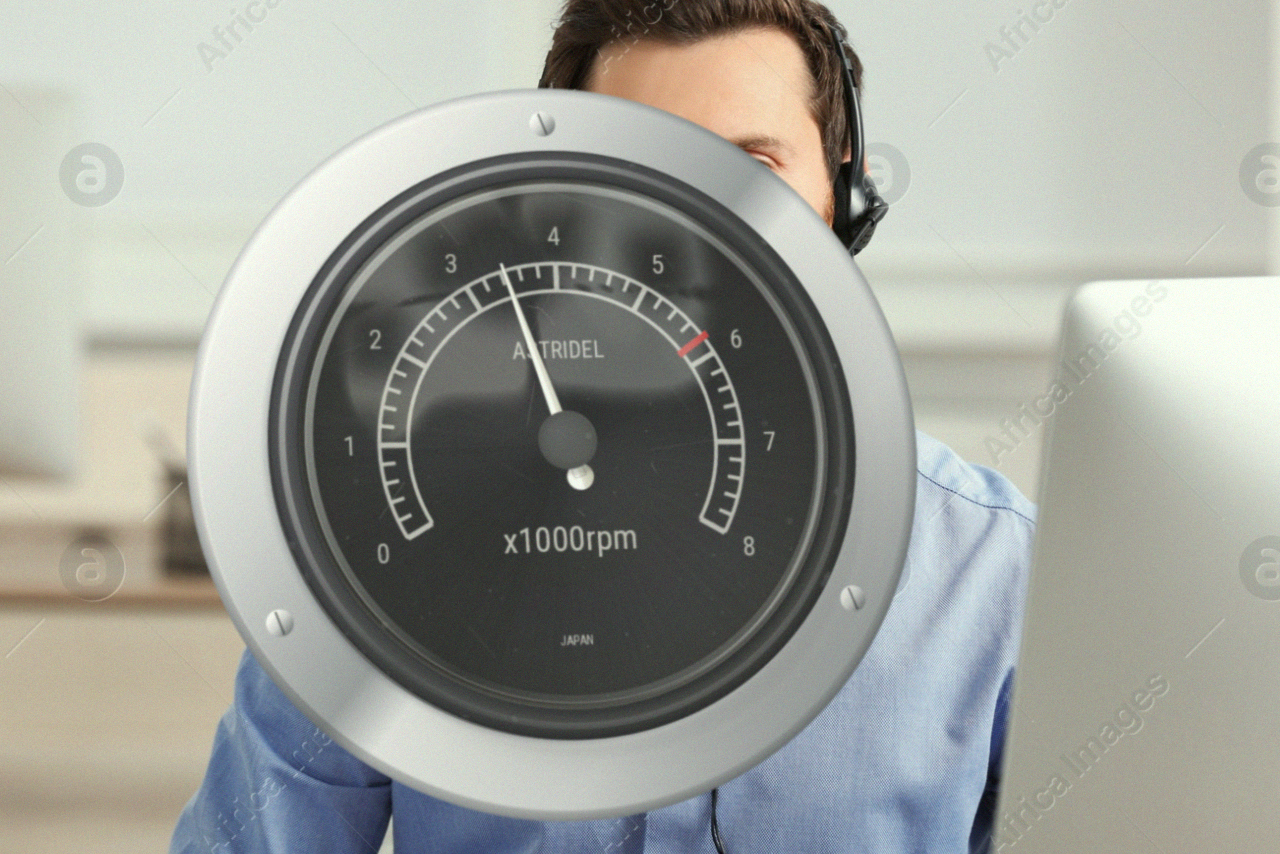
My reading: 3400 rpm
